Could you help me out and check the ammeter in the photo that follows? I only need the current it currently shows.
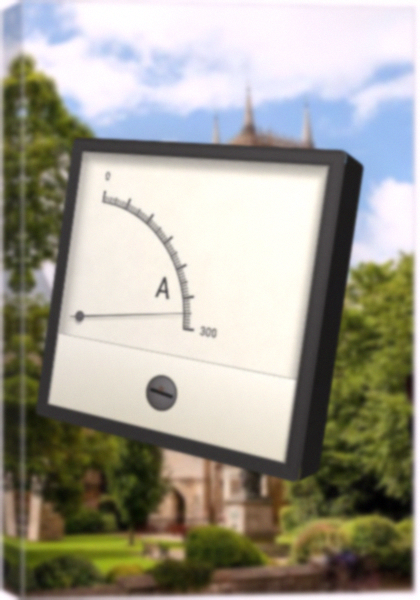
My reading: 275 A
